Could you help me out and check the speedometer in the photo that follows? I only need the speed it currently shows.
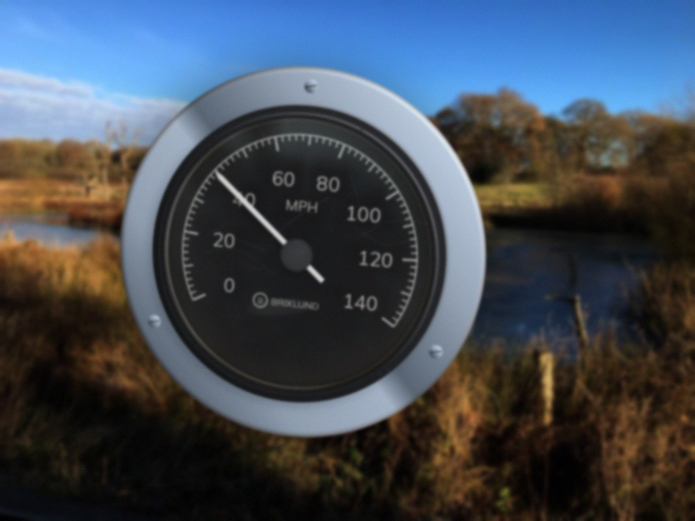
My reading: 40 mph
